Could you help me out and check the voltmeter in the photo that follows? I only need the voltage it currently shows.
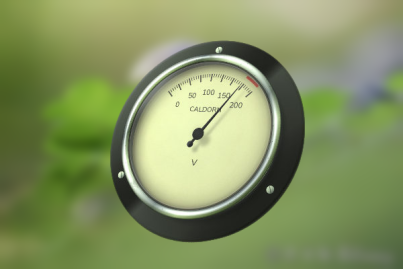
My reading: 175 V
